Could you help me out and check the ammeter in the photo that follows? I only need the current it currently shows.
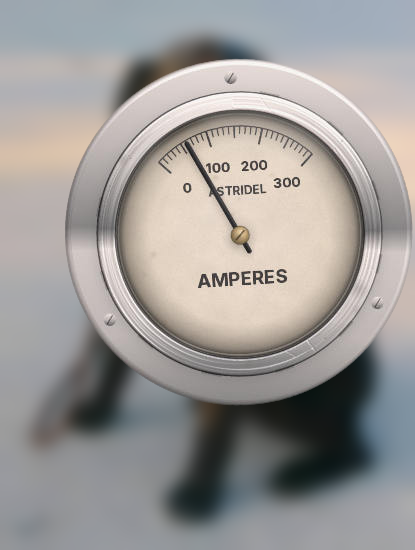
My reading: 60 A
